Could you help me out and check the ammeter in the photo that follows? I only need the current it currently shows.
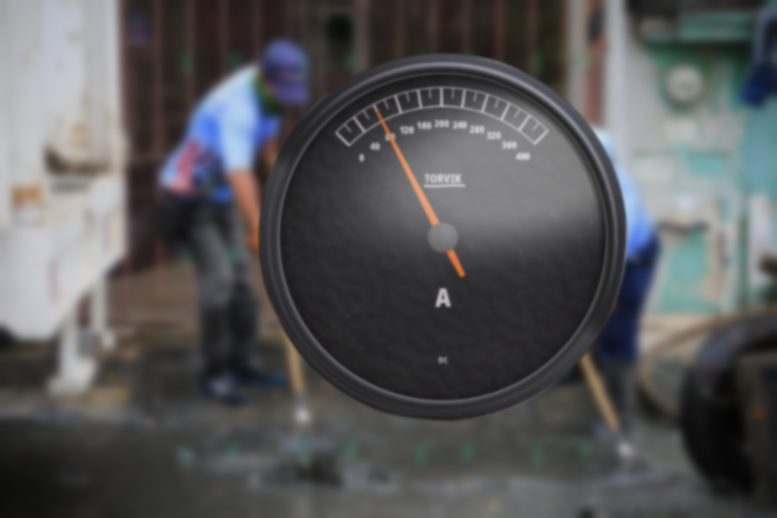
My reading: 80 A
